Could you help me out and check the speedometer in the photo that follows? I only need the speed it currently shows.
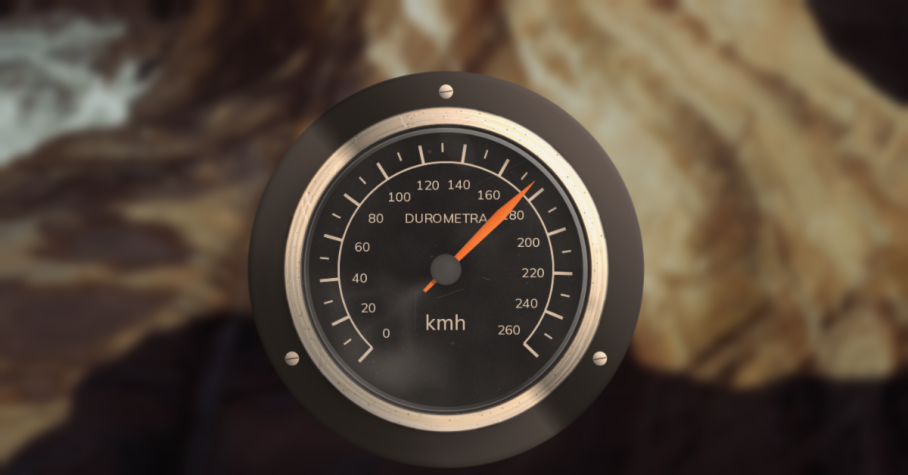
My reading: 175 km/h
